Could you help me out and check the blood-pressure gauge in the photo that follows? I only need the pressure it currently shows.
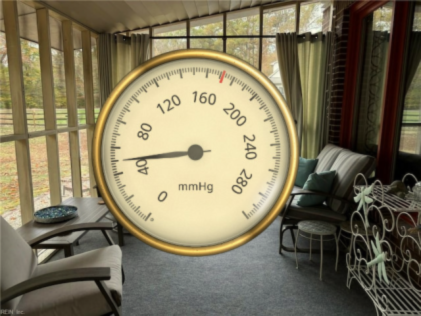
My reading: 50 mmHg
